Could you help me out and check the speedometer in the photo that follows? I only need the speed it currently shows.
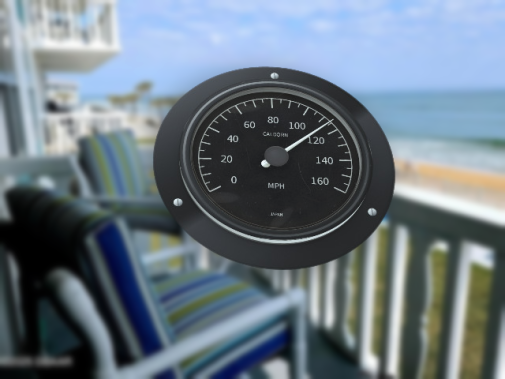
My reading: 115 mph
